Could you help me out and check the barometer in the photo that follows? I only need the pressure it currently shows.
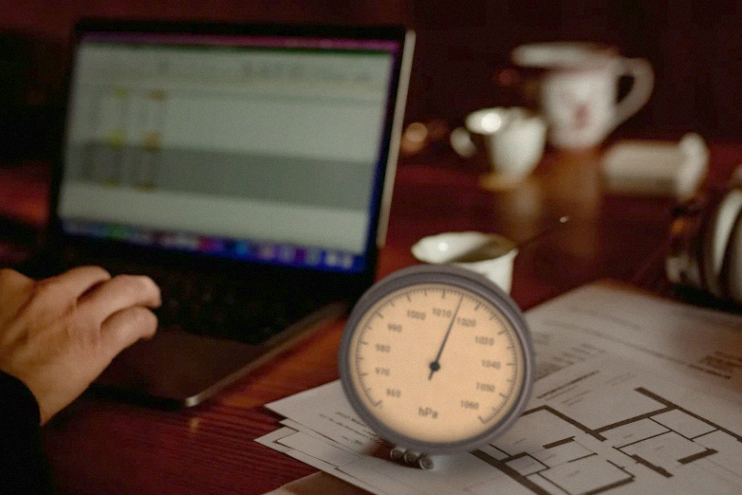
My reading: 1015 hPa
